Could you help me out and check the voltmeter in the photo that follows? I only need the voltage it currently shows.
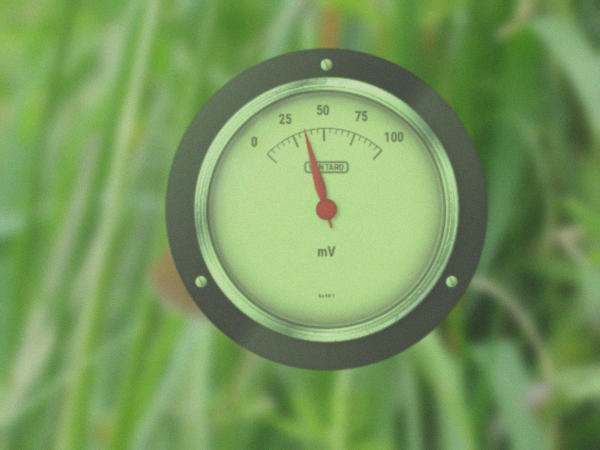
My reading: 35 mV
